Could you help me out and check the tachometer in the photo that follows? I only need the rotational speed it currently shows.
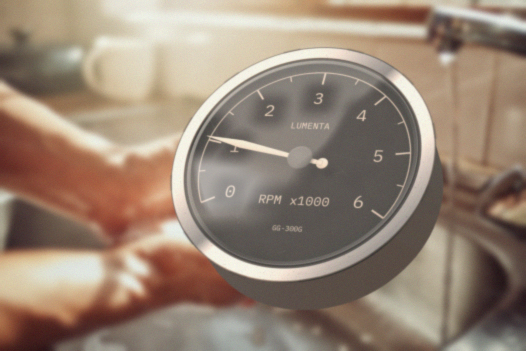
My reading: 1000 rpm
